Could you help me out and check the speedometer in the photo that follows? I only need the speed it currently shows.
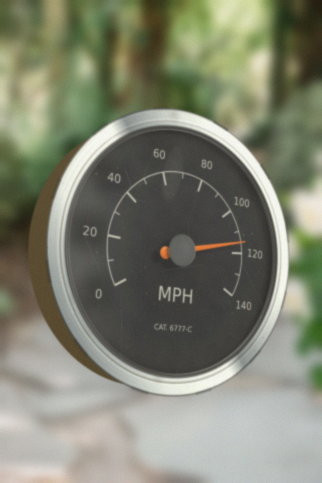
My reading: 115 mph
